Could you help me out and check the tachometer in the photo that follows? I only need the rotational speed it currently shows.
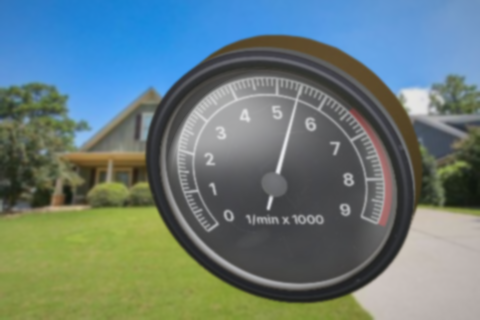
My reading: 5500 rpm
